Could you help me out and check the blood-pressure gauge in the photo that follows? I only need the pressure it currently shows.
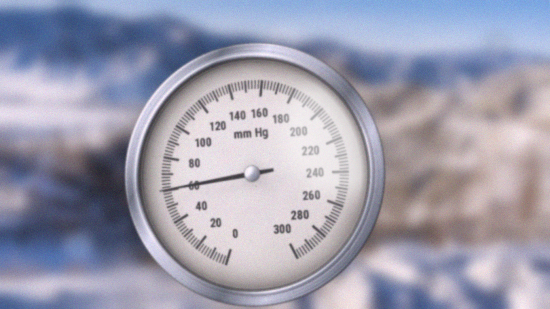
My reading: 60 mmHg
